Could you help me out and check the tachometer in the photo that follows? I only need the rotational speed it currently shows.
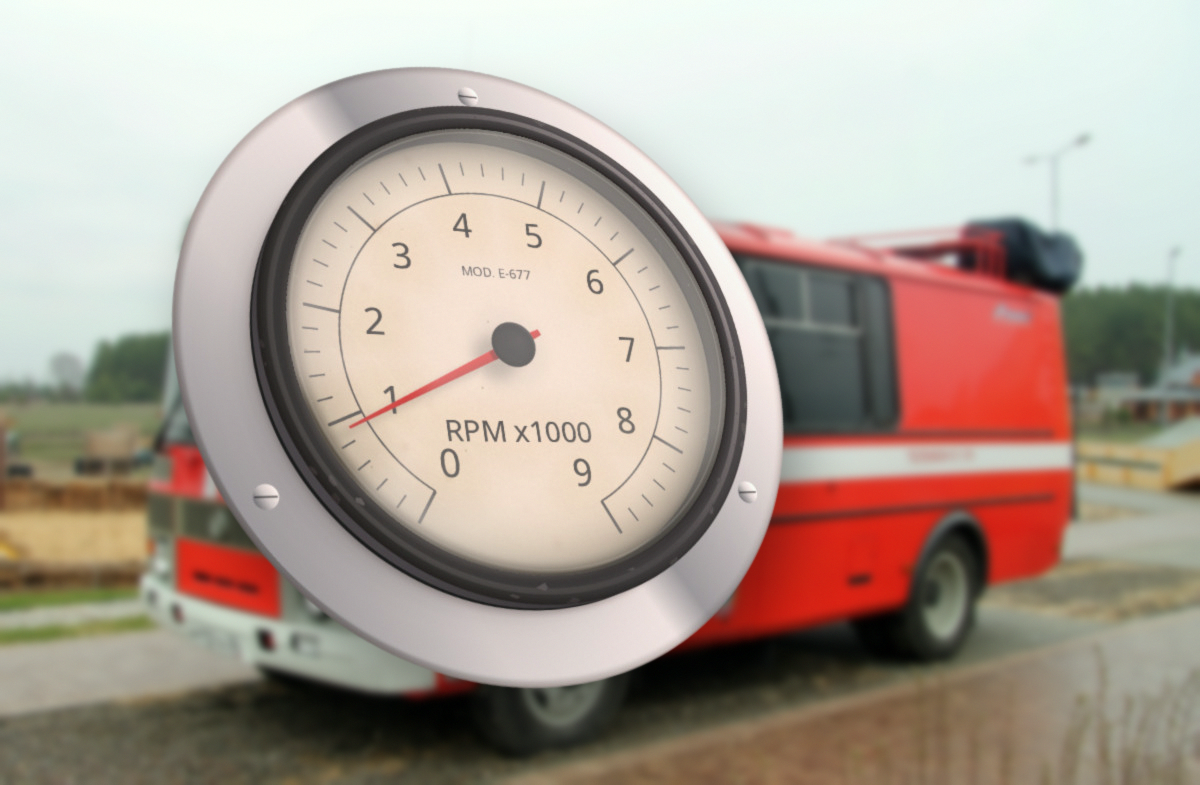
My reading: 900 rpm
